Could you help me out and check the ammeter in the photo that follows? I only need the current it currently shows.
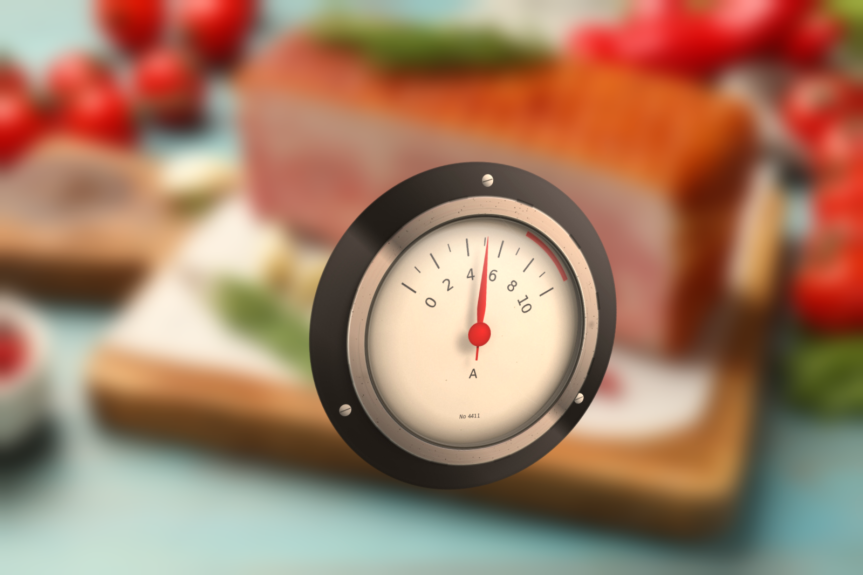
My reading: 5 A
